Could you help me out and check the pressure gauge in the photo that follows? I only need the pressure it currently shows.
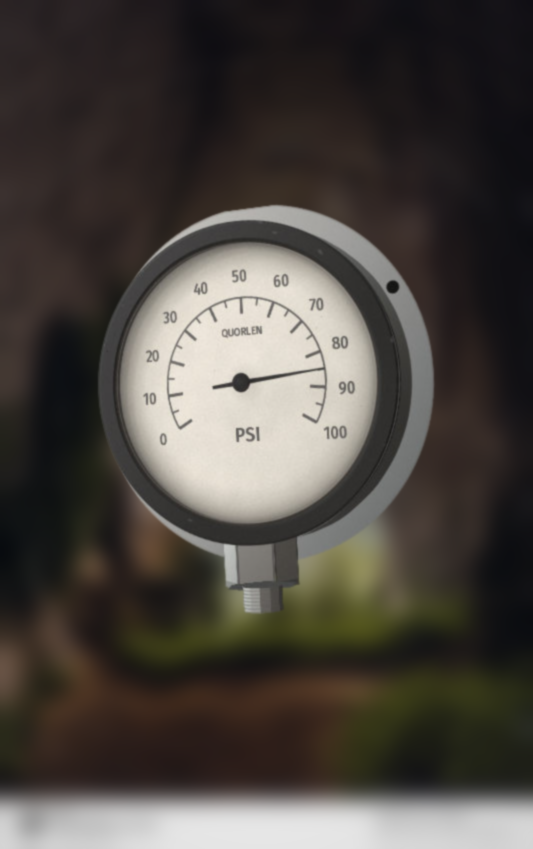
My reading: 85 psi
